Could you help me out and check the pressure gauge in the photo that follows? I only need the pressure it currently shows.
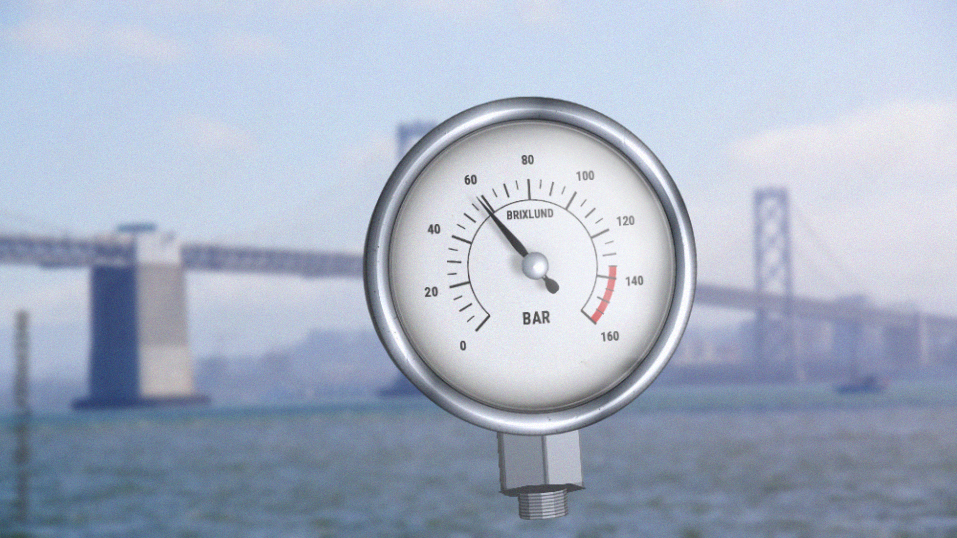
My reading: 57.5 bar
